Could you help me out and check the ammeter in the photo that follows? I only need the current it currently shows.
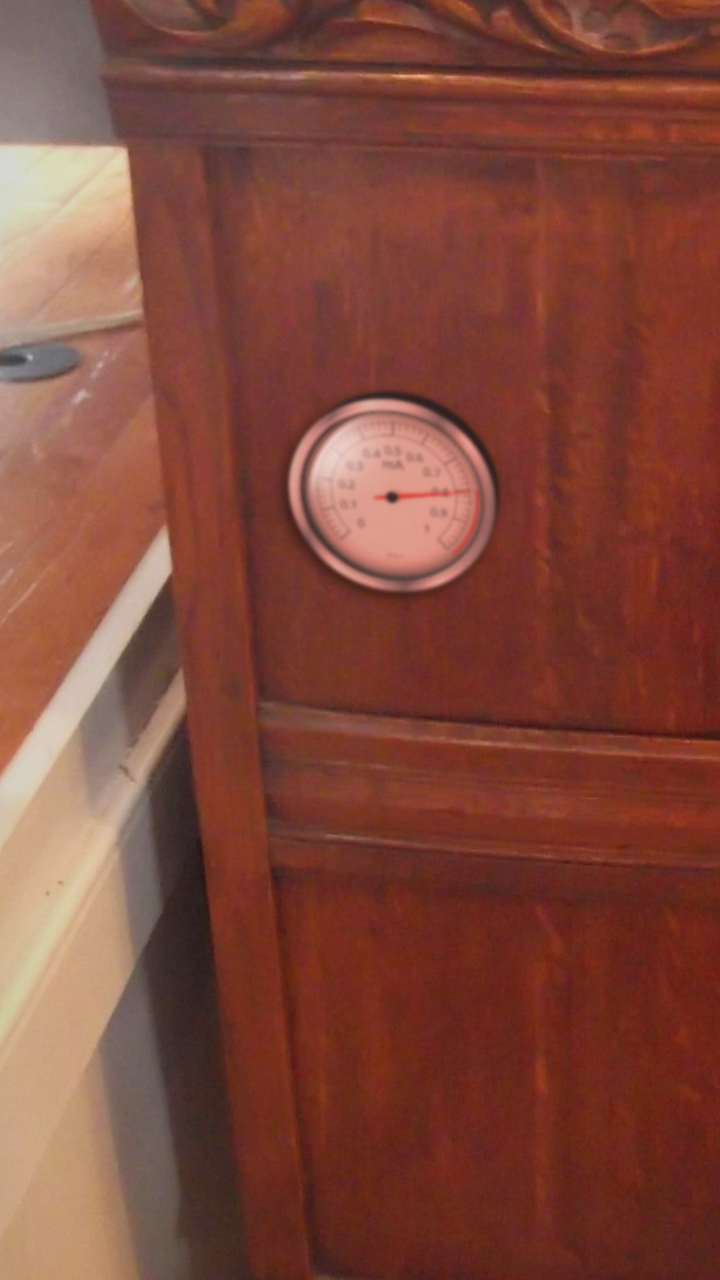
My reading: 0.8 mA
